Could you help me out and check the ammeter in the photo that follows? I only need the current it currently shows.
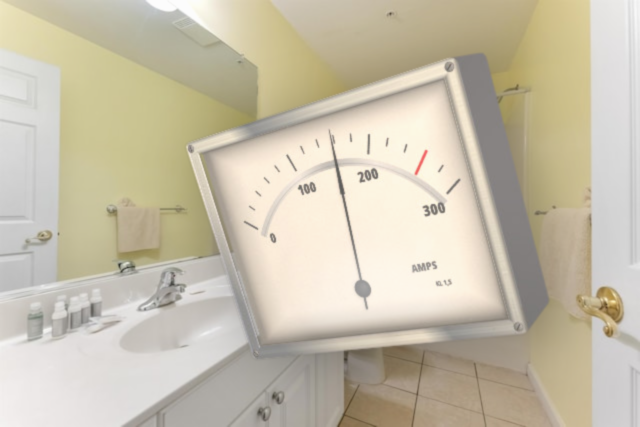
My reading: 160 A
